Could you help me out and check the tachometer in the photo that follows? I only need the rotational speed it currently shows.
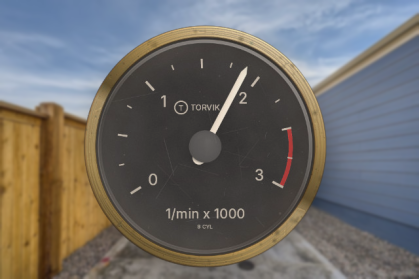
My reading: 1875 rpm
